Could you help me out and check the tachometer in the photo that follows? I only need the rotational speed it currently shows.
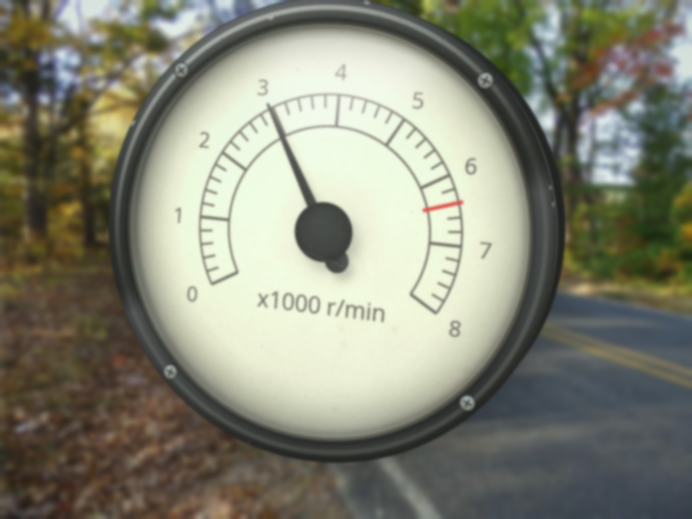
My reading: 3000 rpm
